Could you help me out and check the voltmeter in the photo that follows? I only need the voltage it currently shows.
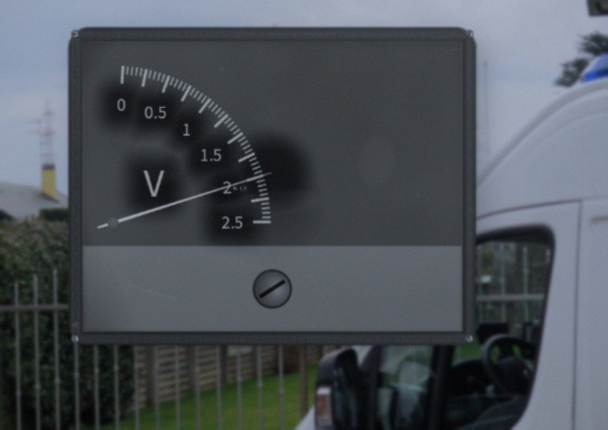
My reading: 2 V
